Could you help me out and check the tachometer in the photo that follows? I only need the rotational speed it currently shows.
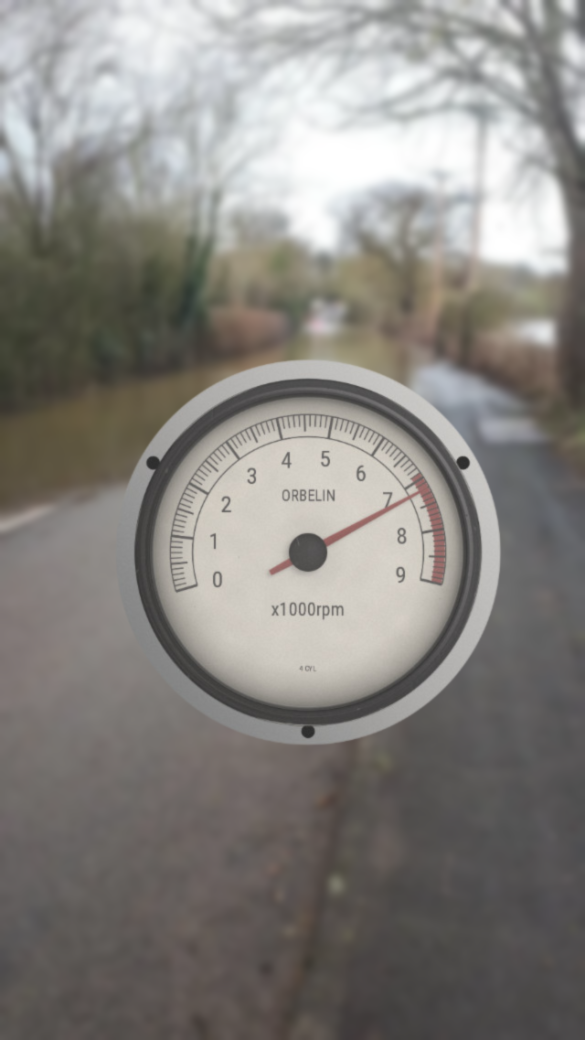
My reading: 7200 rpm
